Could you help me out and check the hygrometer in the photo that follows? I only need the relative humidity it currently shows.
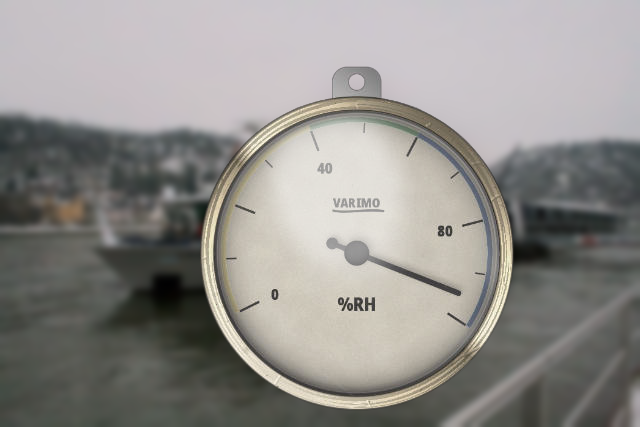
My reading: 95 %
